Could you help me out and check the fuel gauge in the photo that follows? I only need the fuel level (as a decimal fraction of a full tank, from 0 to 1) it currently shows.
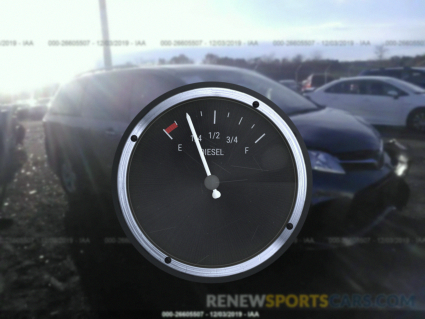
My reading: 0.25
